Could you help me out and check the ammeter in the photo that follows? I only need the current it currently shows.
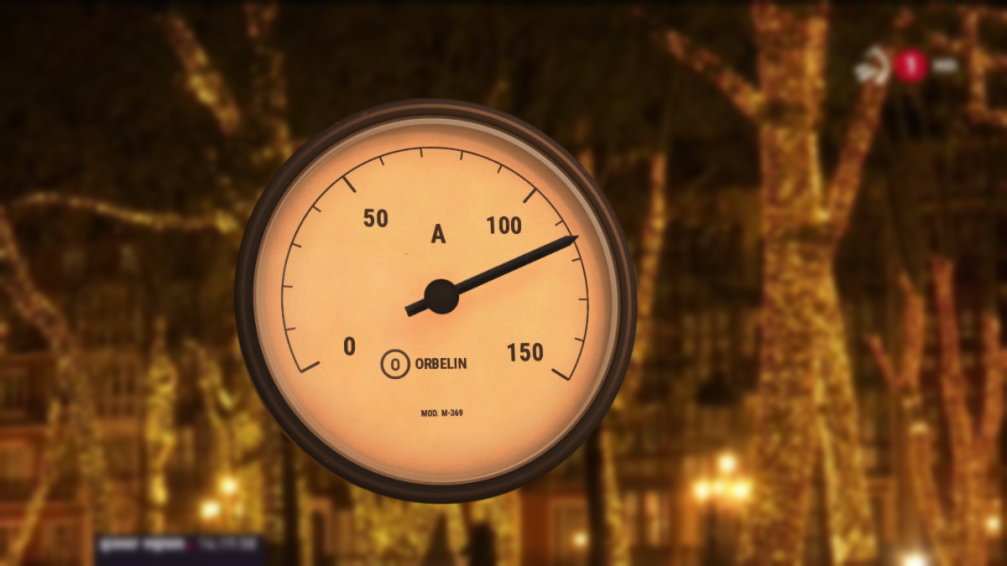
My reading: 115 A
